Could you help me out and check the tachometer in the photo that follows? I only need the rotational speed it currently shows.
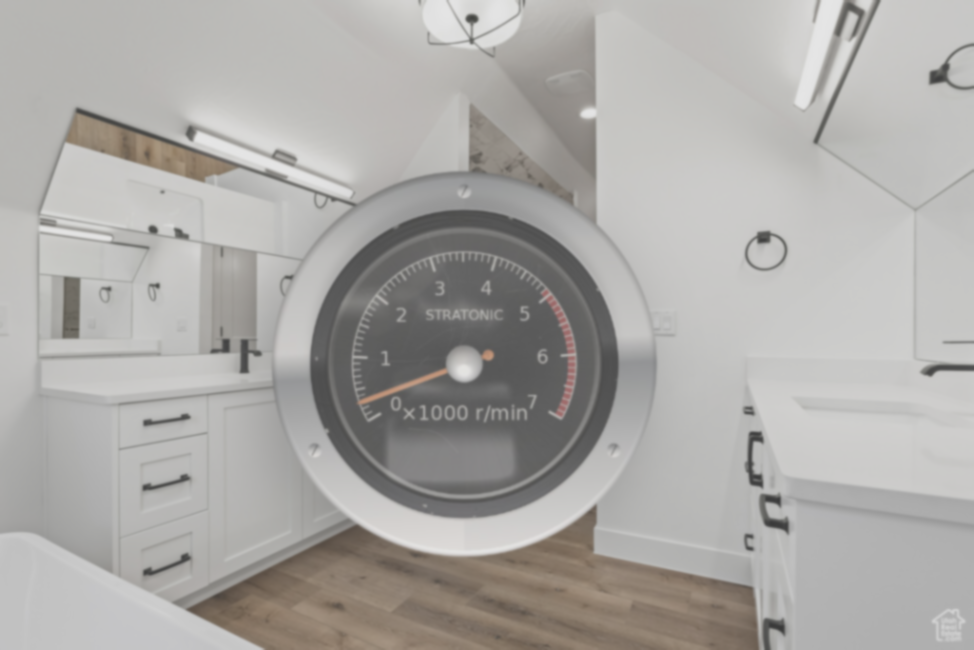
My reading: 300 rpm
